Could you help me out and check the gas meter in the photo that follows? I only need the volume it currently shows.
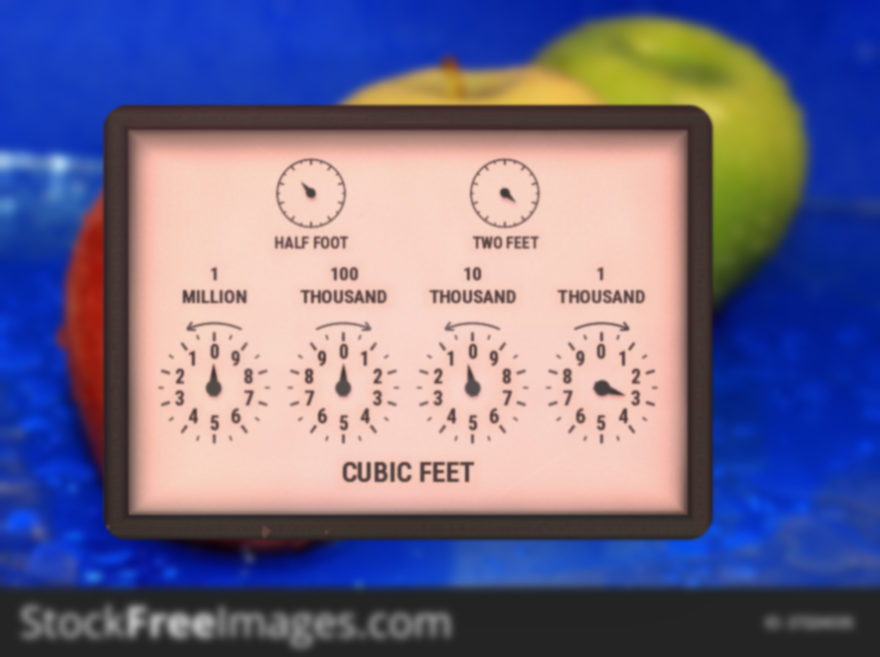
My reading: 300 ft³
